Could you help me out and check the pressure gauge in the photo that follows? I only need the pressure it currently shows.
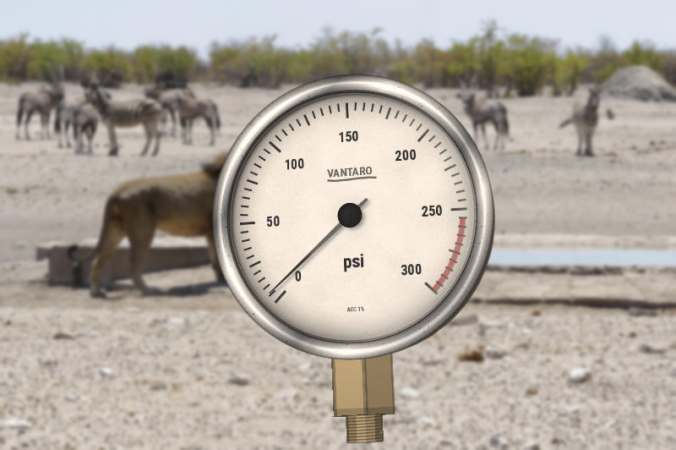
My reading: 5 psi
